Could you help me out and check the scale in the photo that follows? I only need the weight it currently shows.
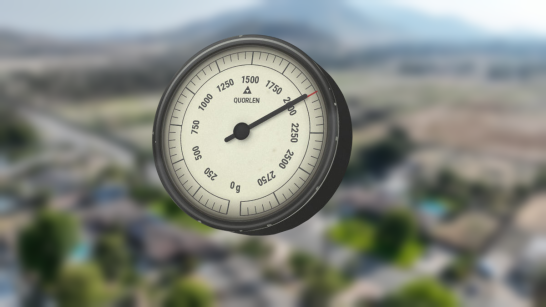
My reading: 2000 g
